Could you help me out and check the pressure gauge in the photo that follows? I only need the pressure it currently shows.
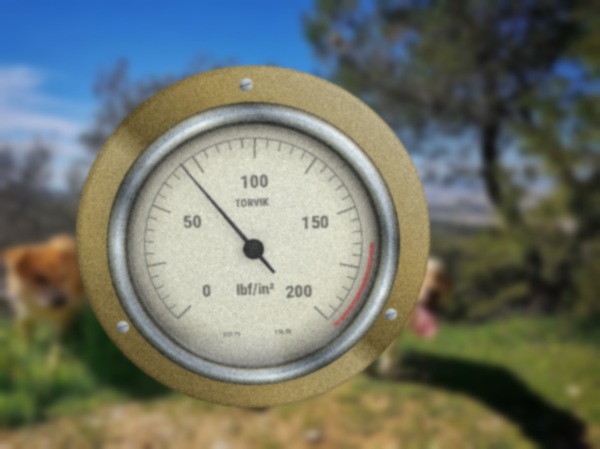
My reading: 70 psi
